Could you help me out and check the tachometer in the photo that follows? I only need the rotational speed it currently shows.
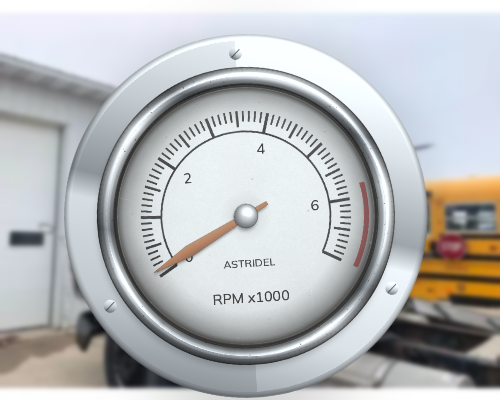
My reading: 100 rpm
